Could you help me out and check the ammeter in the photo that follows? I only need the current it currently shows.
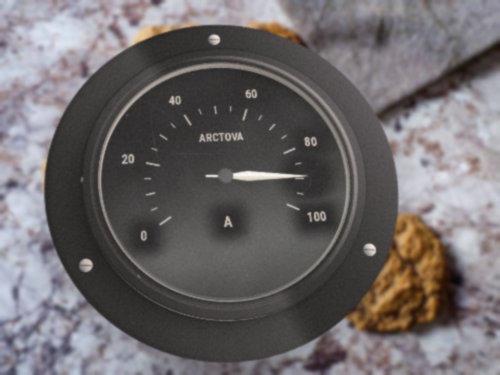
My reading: 90 A
